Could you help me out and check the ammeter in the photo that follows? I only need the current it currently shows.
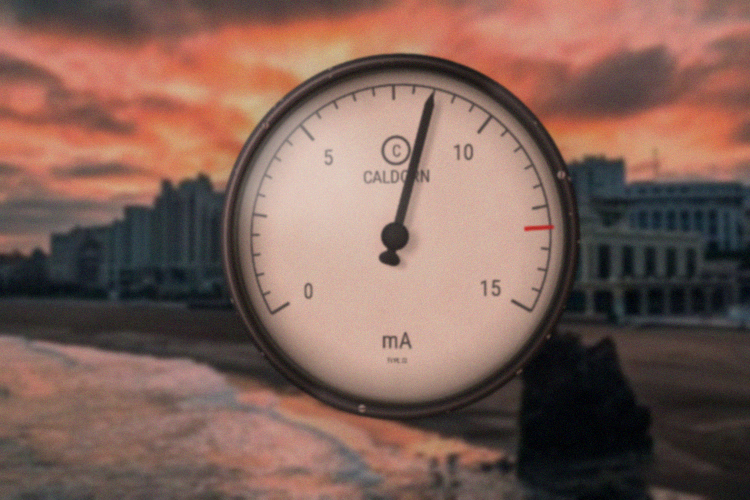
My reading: 8.5 mA
